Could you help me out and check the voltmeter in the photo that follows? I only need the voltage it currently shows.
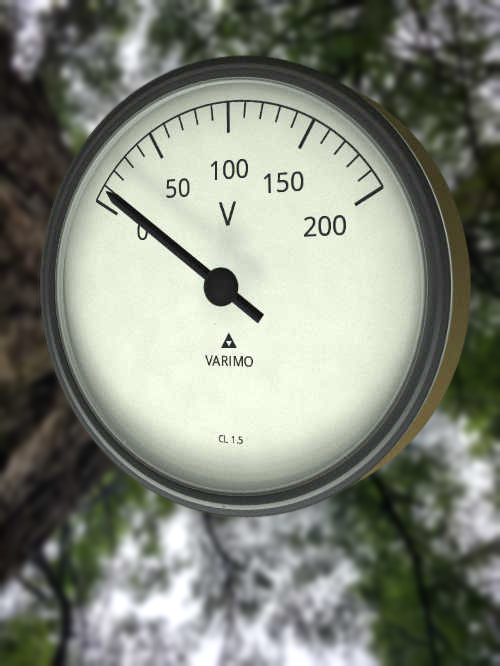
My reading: 10 V
